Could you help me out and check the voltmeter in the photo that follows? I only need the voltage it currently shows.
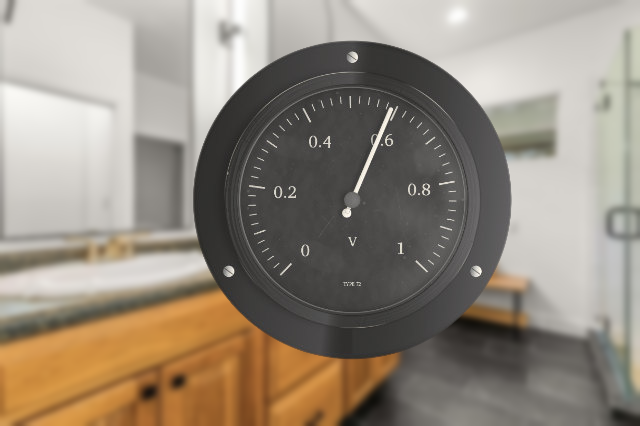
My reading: 0.59 V
